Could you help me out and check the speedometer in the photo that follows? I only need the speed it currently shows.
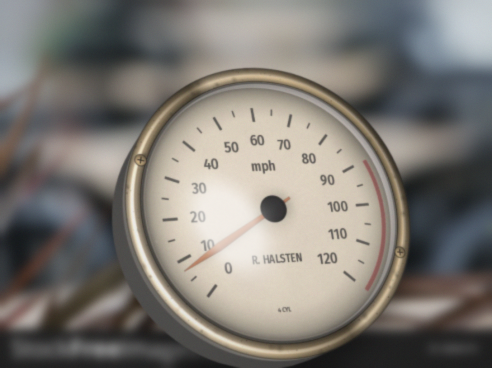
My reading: 7.5 mph
